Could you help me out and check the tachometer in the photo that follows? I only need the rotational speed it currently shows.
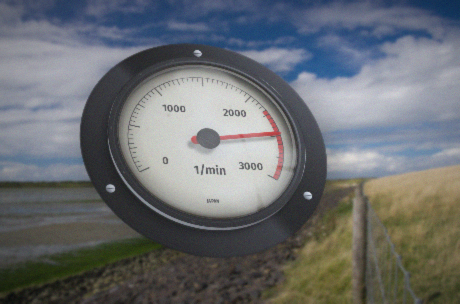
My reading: 2500 rpm
